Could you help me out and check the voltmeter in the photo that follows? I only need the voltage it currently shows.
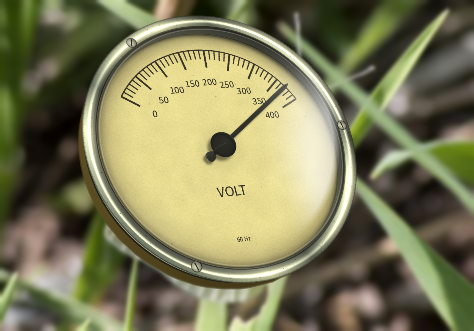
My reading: 370 V
